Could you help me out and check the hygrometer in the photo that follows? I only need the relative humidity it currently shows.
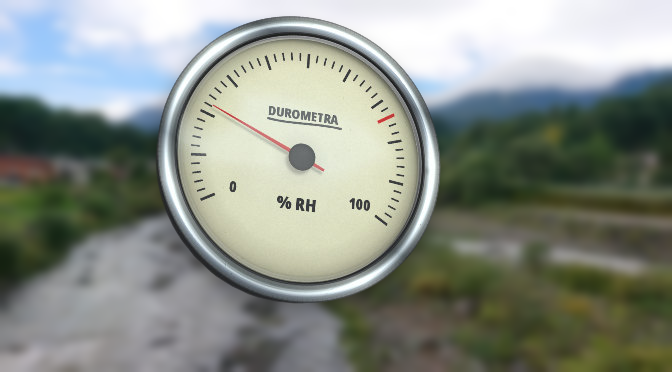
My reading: 22 %
